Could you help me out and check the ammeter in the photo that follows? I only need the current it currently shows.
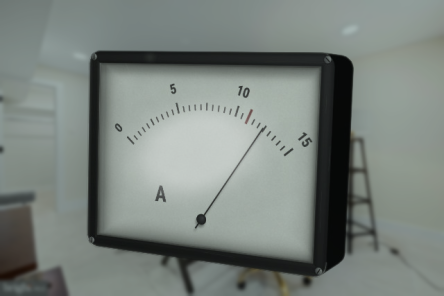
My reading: 12.5 A
